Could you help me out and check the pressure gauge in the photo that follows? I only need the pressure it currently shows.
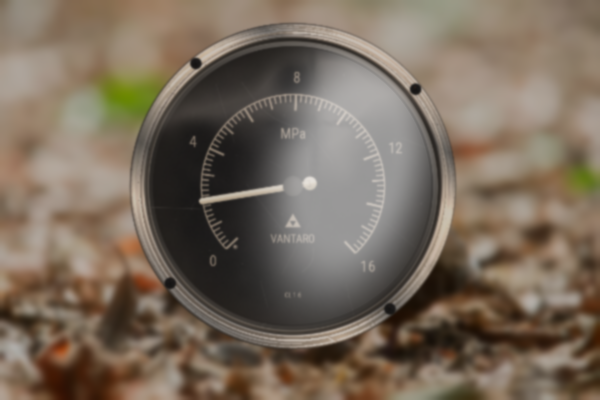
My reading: 2 MPa
